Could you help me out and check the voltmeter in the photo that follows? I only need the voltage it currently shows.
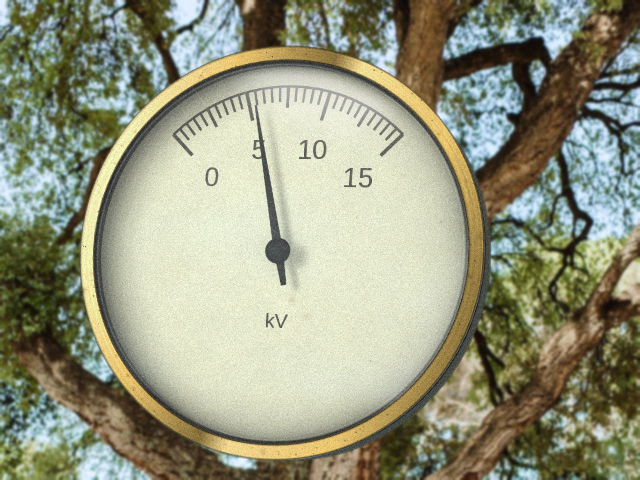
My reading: 5.5 kV
